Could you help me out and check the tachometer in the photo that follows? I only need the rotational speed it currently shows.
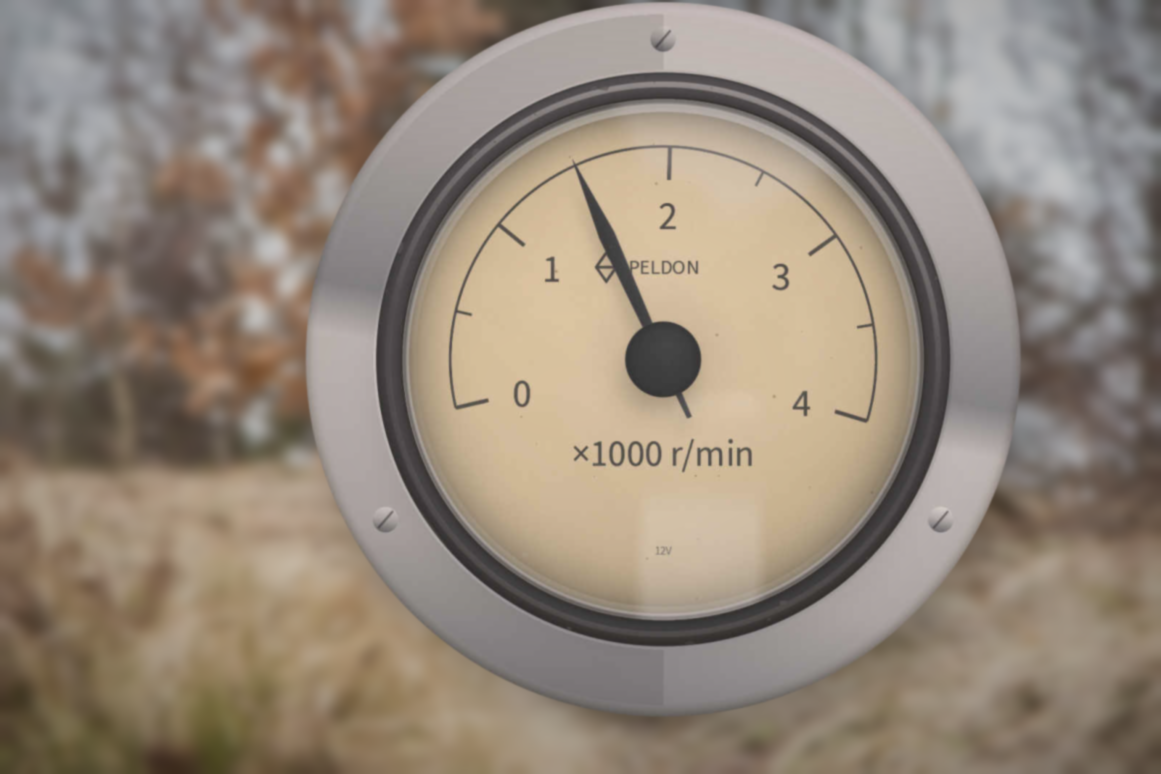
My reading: 1500 rpm
